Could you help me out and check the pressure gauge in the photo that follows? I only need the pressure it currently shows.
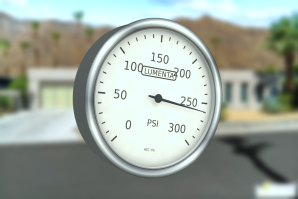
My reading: 260 psi
